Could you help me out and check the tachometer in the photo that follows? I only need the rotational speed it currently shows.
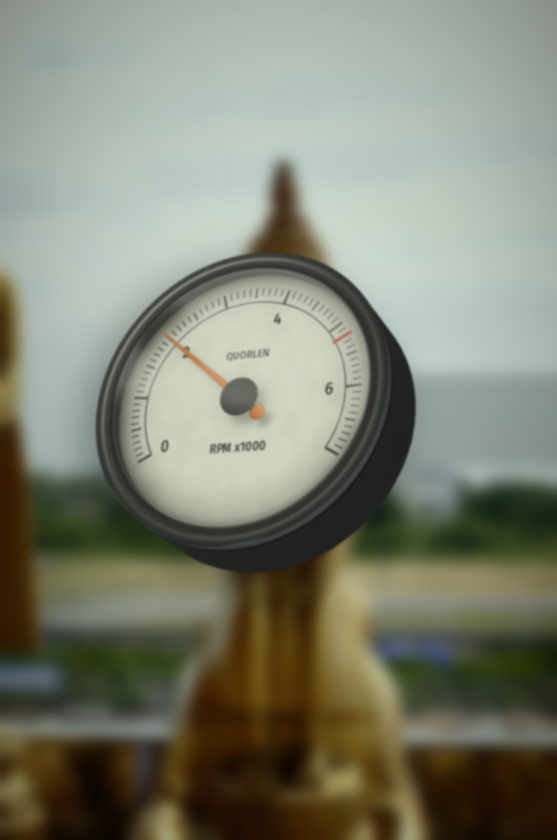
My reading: 2000 rpm
